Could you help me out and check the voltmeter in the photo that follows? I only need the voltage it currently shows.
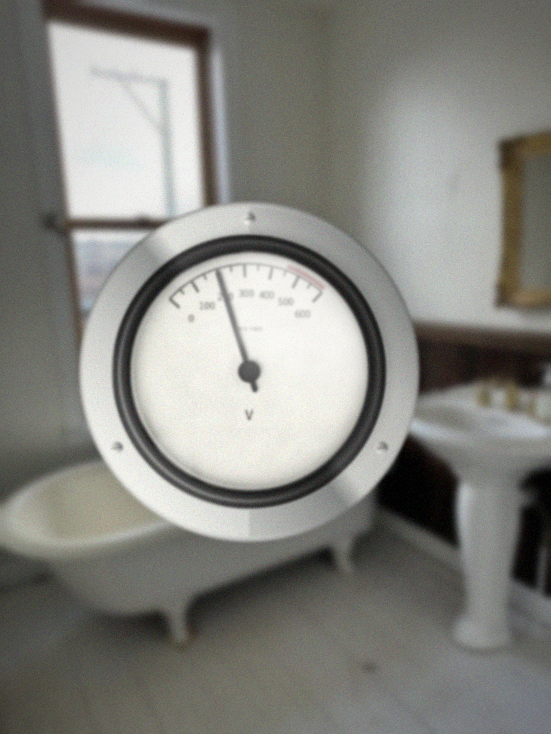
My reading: 200 V
